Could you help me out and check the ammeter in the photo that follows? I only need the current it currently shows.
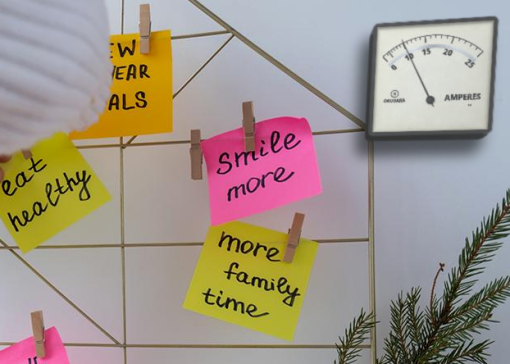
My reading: 10 A
